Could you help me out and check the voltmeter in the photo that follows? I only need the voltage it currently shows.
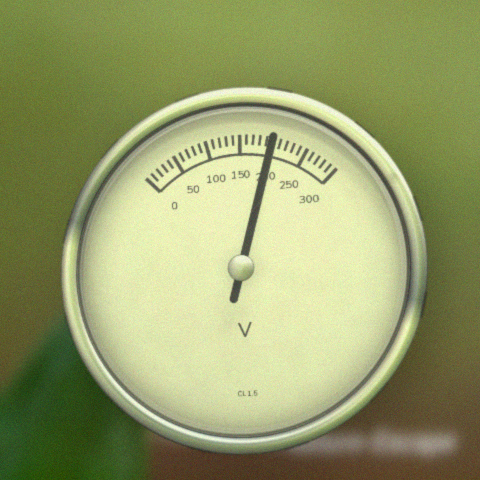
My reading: 200 V
